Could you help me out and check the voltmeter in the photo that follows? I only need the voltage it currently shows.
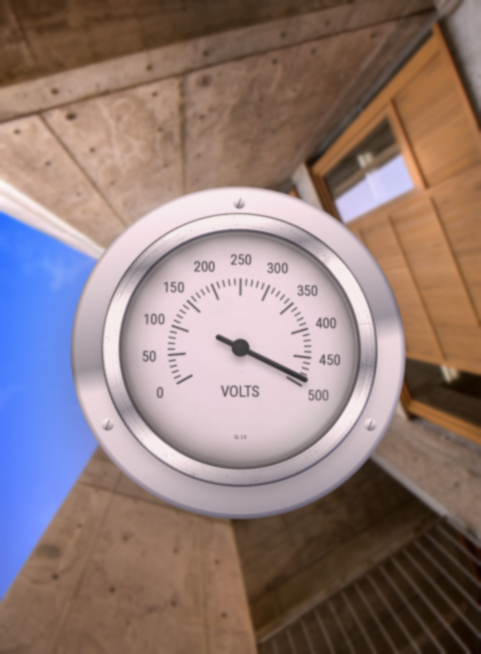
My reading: 490 V
